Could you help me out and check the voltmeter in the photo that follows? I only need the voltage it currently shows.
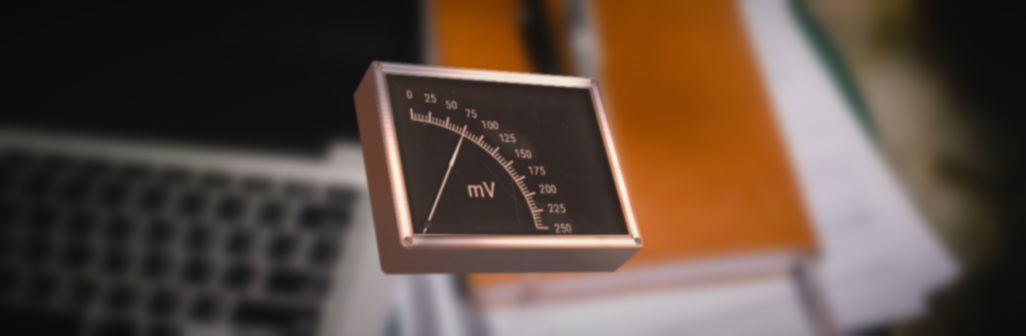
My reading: 75 mV
